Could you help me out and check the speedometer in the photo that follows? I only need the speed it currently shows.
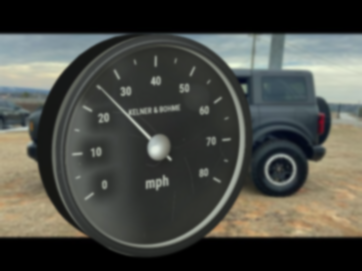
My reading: 25 mph
